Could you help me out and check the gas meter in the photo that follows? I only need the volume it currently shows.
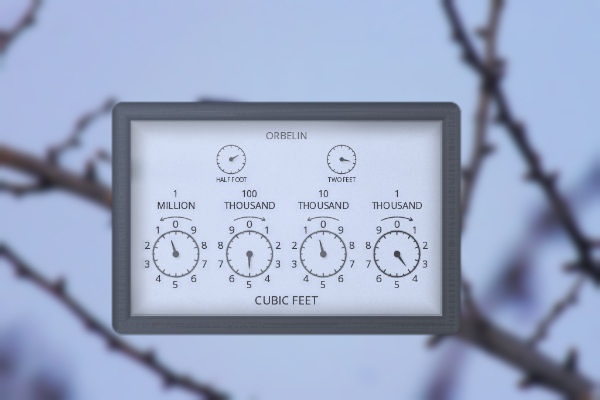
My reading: 50400 ft³
